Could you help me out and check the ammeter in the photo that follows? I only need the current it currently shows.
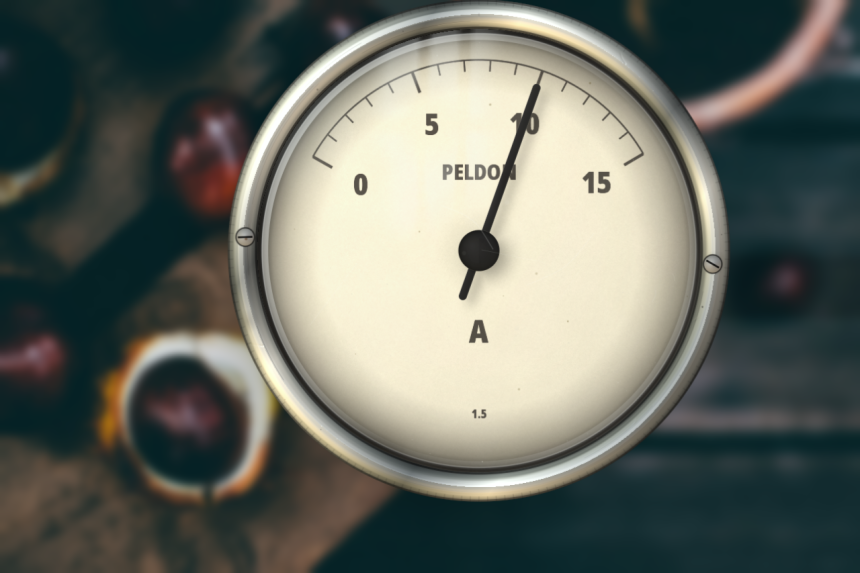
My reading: 10 A
